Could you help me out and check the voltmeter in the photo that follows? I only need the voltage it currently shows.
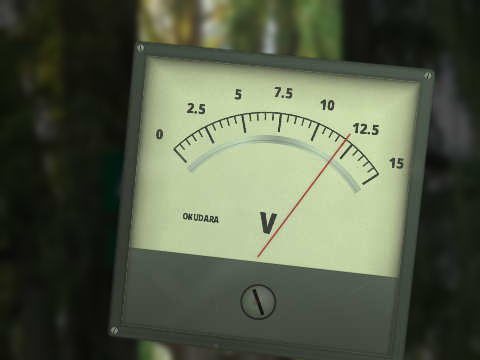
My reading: 12 V
